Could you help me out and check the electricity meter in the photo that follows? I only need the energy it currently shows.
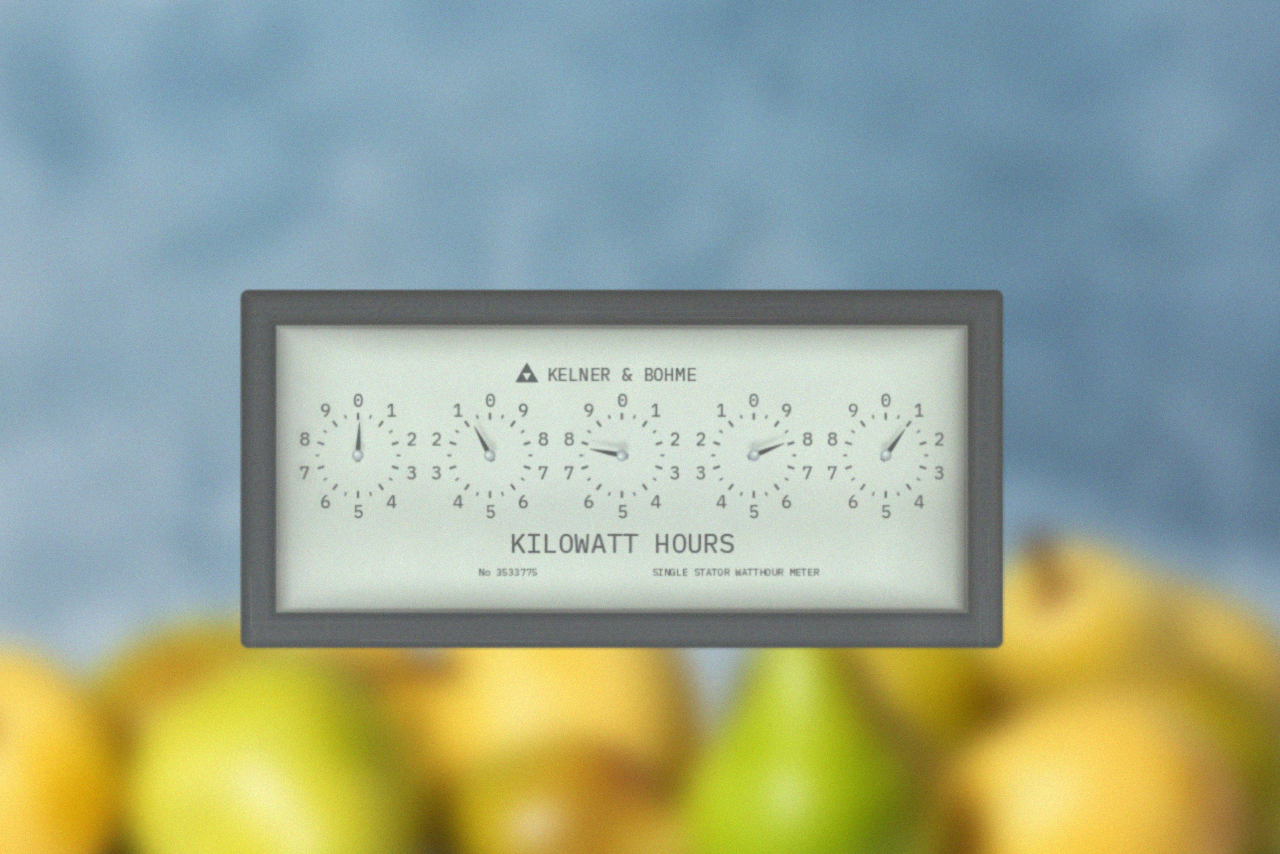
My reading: 781 kWh
